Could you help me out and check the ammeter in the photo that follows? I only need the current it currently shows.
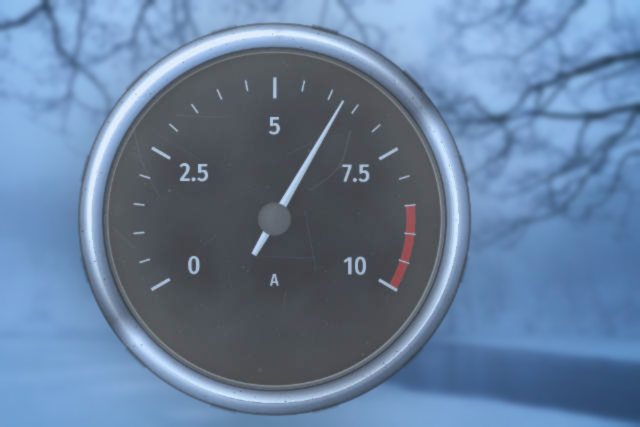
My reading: 6.25 A
